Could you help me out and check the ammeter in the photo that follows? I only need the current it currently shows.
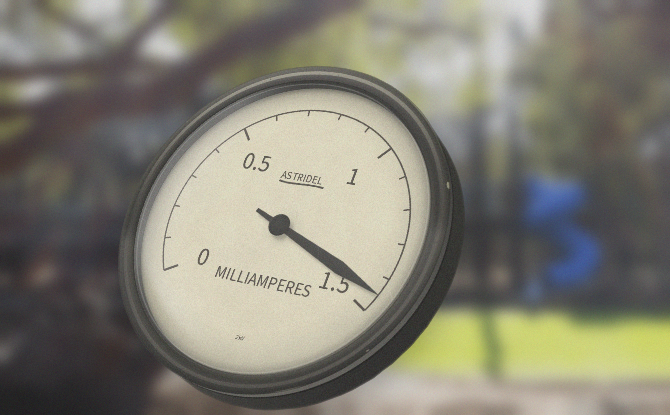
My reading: 1.45 mA
